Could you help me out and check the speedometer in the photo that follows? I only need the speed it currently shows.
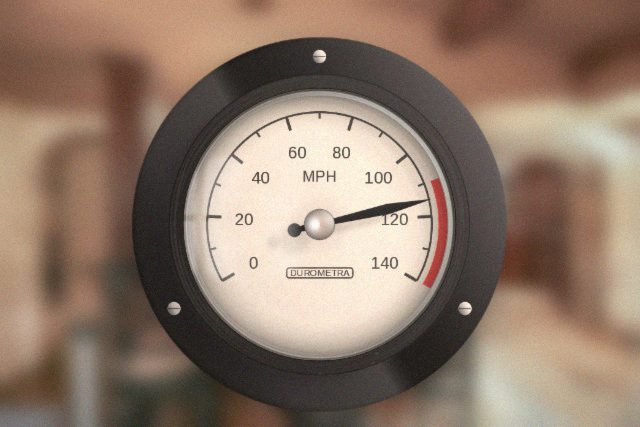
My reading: 115 mph
